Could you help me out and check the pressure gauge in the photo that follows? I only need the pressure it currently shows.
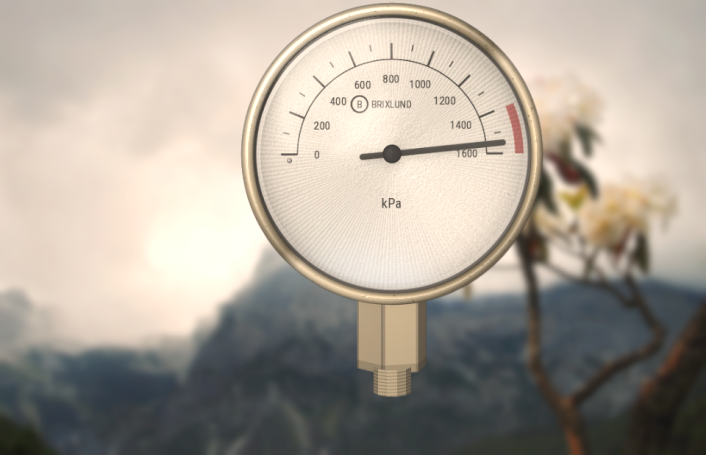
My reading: 1550 kPa
